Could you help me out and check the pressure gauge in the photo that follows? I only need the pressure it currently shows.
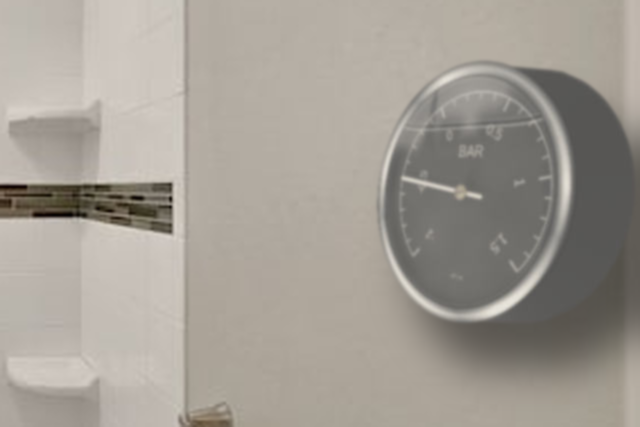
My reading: -0.5 bar
